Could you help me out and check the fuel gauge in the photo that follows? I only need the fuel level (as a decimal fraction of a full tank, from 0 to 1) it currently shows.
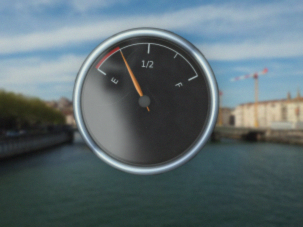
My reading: 0.25
